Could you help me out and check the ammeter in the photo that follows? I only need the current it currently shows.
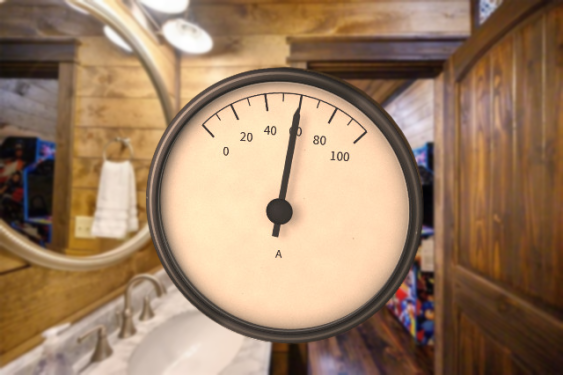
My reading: 60 A
